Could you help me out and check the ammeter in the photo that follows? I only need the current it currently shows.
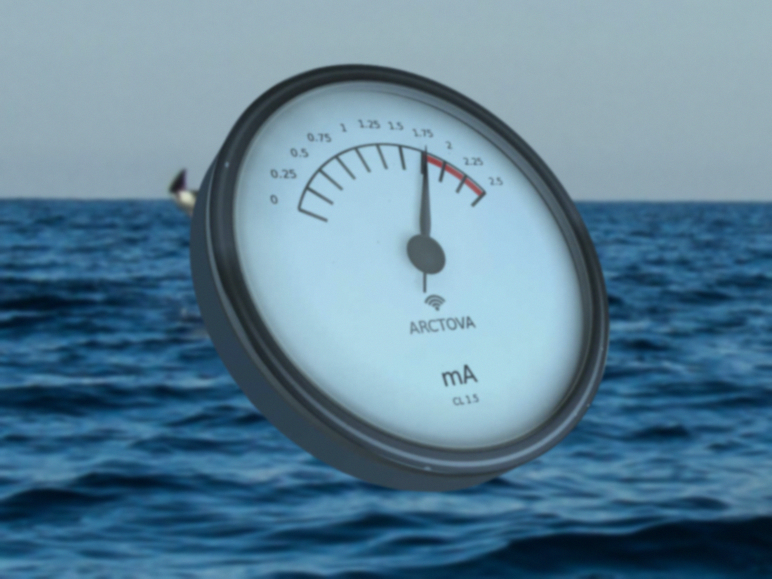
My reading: 1.75 mA
